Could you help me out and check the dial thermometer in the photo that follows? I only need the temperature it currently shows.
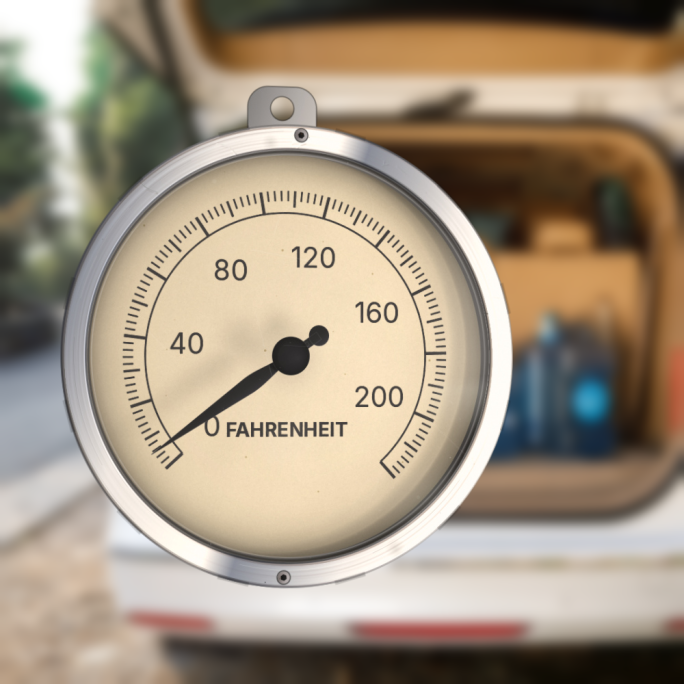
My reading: 6 °F
